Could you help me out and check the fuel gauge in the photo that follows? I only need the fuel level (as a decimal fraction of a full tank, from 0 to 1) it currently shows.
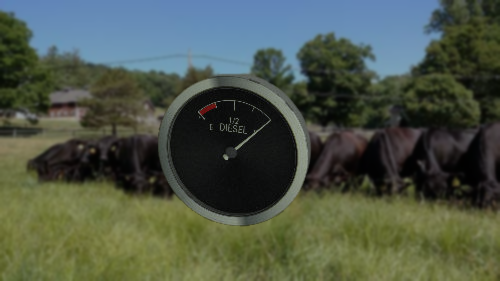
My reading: 1
